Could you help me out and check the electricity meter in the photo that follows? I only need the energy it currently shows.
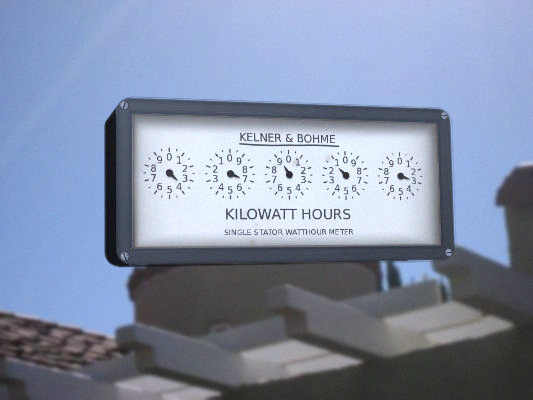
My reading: 36913 kWh
